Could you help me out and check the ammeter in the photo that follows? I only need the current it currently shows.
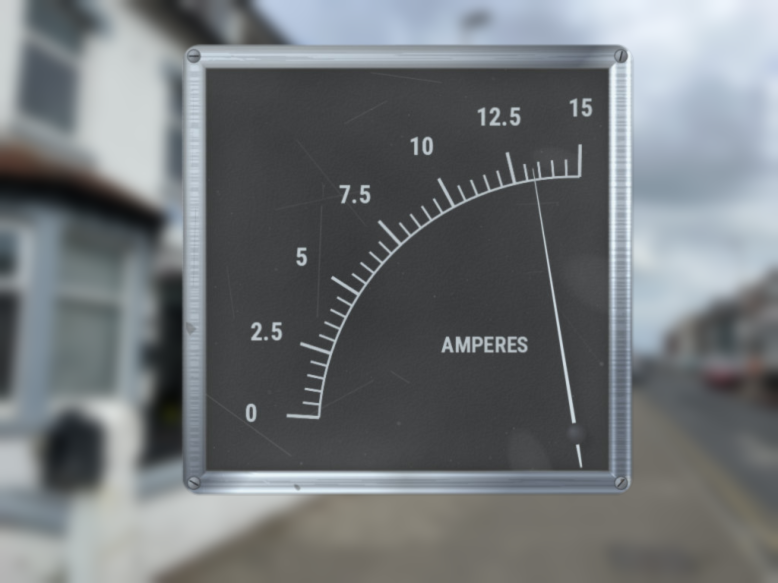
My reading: 13.25 A
